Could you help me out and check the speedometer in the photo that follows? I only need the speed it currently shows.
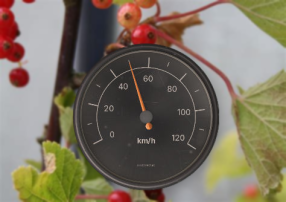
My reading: 50 km/h
